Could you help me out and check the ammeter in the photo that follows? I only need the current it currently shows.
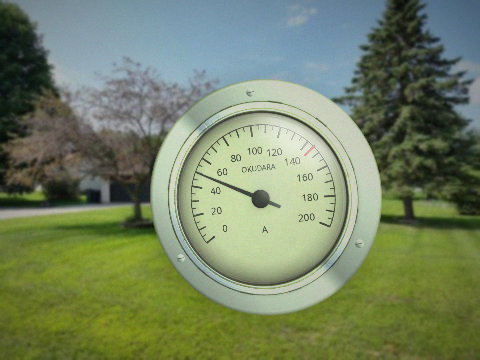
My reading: 50 A
